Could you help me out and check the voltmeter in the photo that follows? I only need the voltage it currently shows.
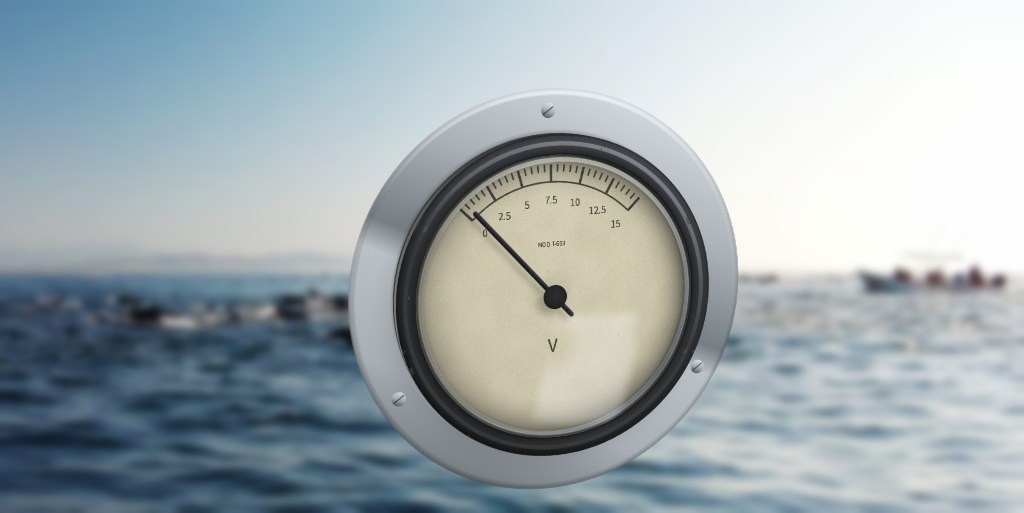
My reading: 0.5 V
